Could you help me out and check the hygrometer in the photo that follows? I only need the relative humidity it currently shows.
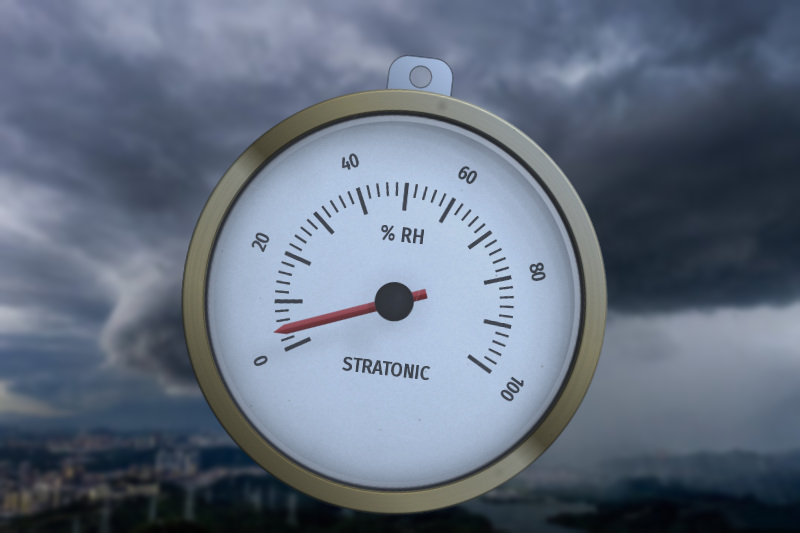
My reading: 4 %
